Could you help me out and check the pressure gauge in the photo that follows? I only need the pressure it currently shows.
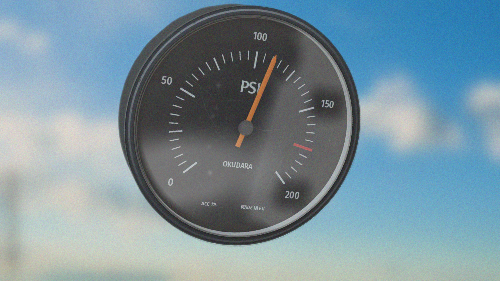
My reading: 110 psi
